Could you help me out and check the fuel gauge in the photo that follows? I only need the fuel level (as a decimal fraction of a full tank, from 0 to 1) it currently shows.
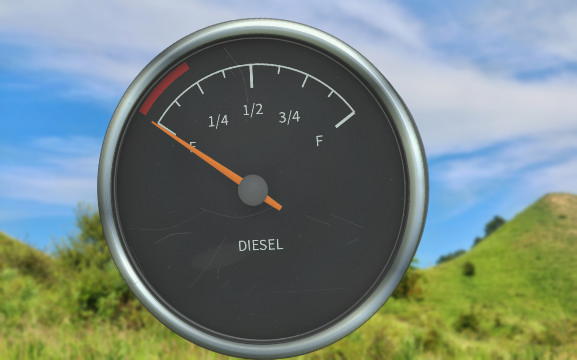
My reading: 0
